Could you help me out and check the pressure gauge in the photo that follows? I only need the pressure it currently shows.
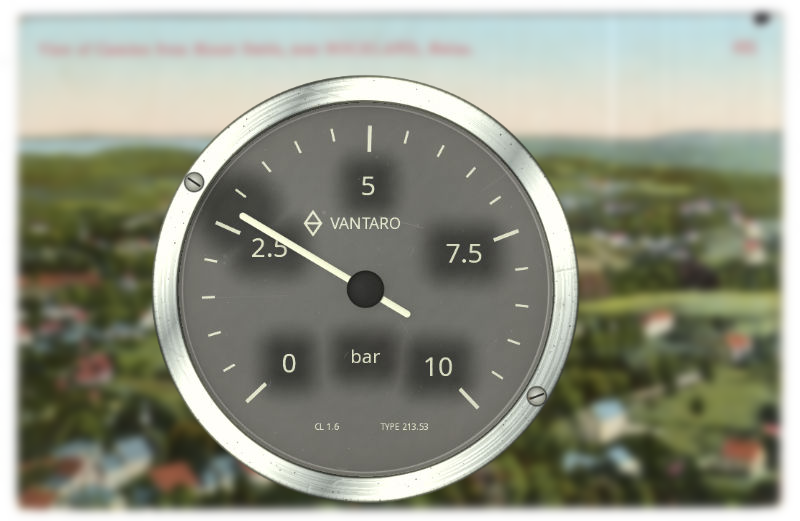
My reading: 2.75 bar
